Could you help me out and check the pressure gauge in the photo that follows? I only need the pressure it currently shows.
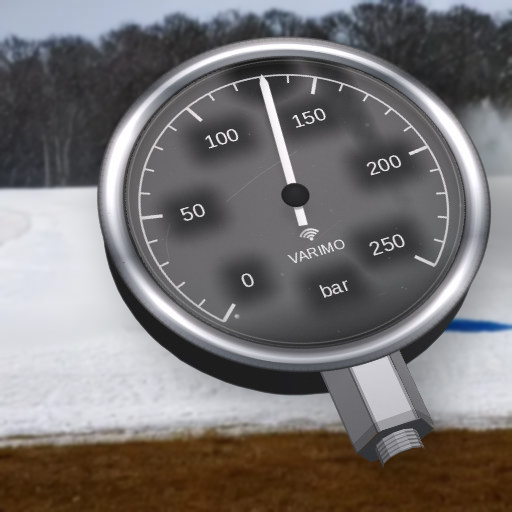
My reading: 130 bar
